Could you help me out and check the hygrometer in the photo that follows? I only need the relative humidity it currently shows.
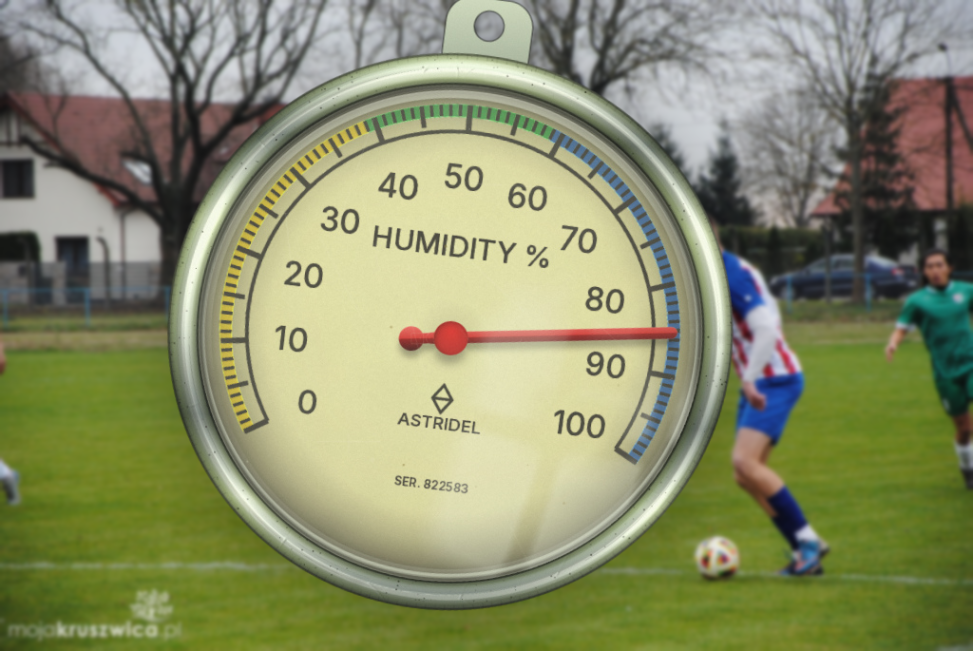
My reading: 85 %
